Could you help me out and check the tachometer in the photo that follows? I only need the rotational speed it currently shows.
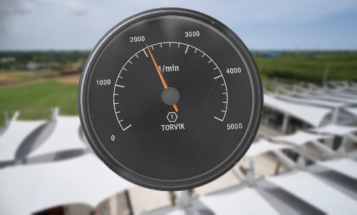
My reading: 2100 rpm
